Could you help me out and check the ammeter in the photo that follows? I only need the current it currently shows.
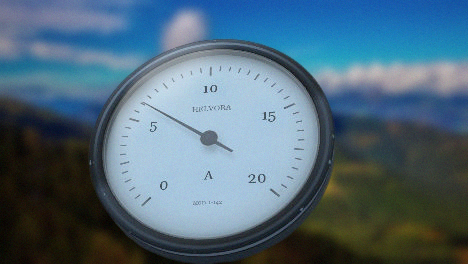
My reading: 6 A
